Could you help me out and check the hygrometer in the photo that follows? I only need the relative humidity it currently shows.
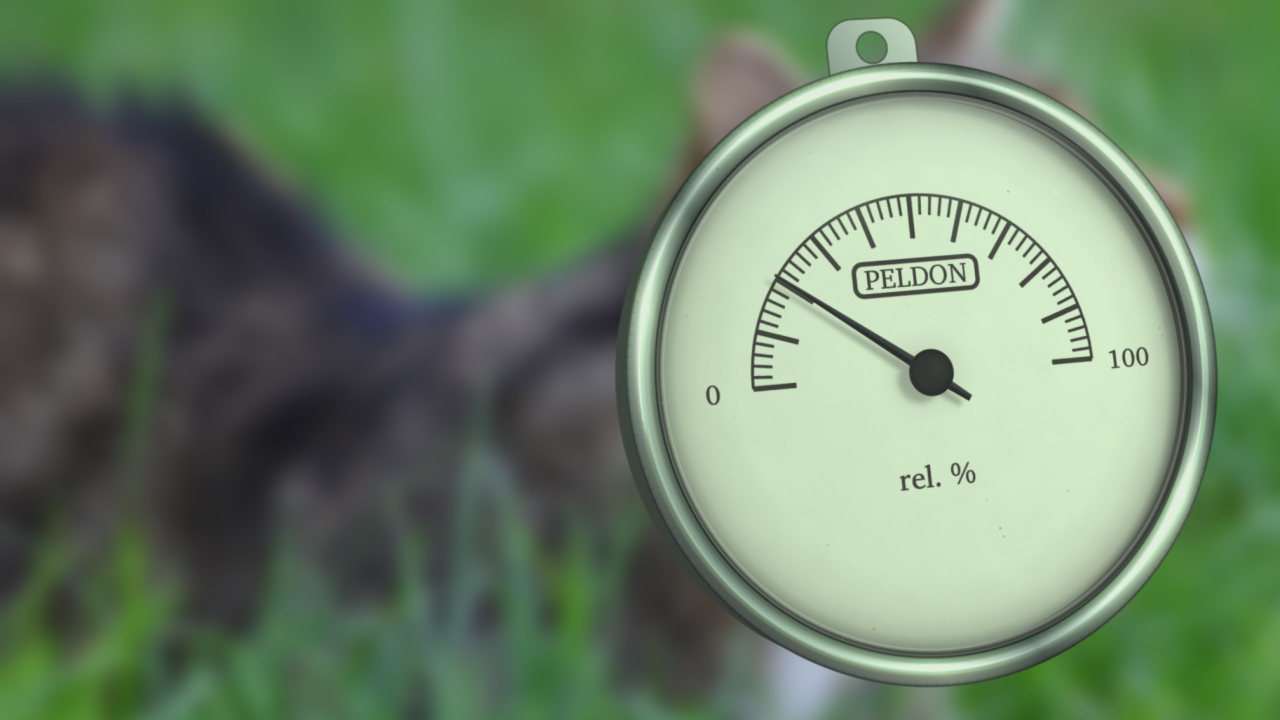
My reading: 20 %
